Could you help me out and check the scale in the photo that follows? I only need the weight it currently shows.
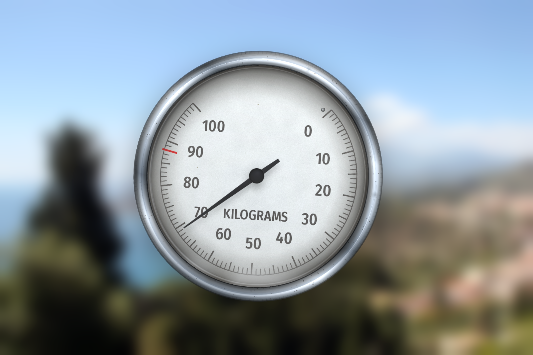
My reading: 69 kg
